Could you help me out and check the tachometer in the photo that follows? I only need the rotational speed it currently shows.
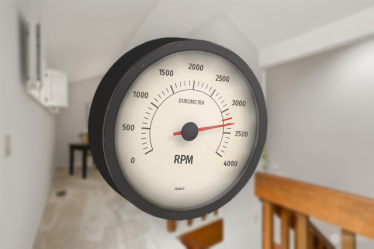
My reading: 3300 rpm
